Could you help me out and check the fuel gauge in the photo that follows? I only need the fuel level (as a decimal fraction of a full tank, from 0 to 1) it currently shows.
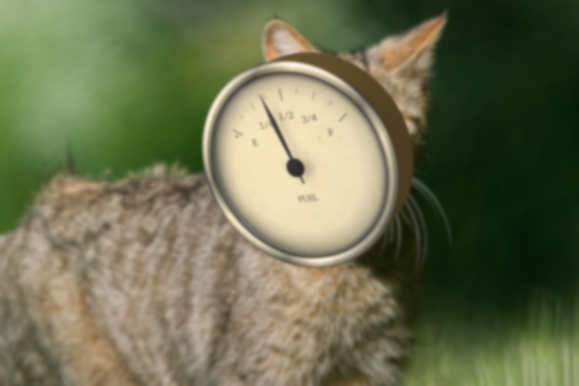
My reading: 0.375
